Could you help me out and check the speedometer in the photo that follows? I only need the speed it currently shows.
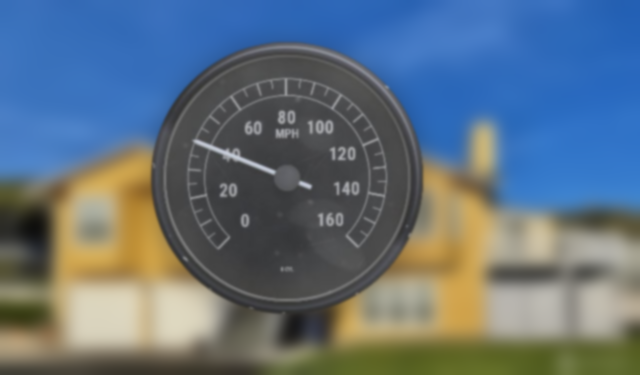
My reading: 40 mph
